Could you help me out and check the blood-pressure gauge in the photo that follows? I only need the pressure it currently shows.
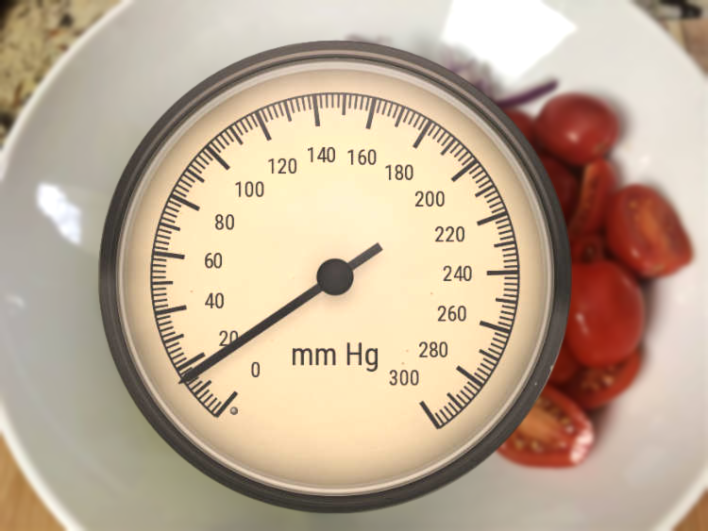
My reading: 16 mmHg
